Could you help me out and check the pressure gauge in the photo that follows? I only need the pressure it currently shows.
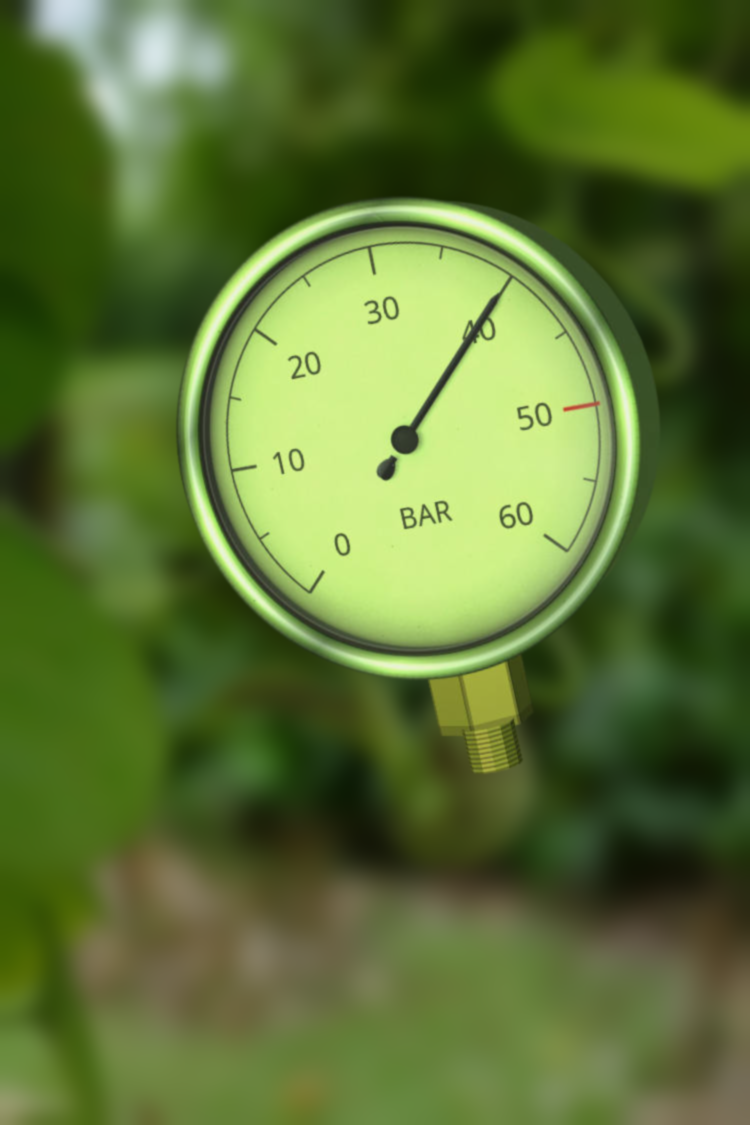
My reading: 40 bar
